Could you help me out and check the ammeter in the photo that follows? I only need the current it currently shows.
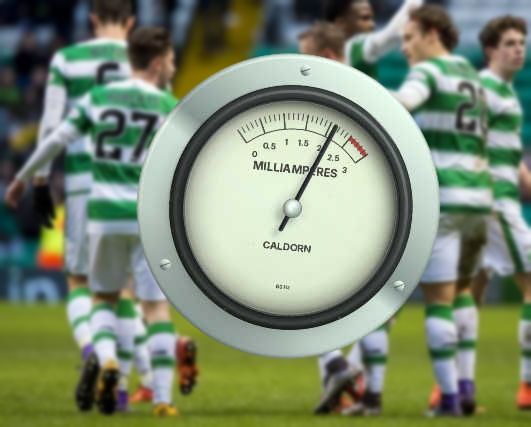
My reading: 2.1 mA
